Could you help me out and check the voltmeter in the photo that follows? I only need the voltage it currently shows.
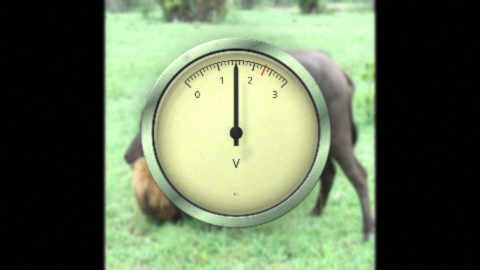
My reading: 1.5 V
